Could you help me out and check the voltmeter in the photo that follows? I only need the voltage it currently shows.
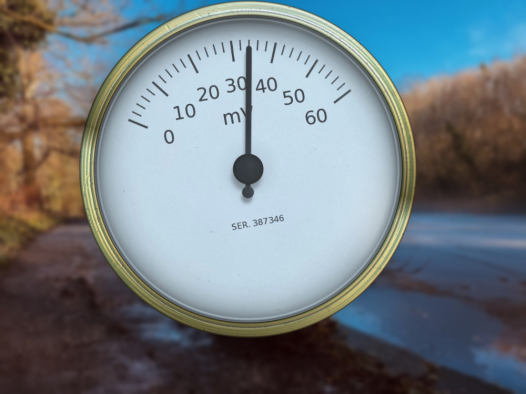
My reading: 34 mV
